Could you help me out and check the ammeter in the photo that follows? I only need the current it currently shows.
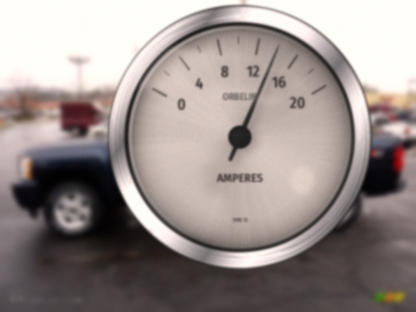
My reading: 14 A
